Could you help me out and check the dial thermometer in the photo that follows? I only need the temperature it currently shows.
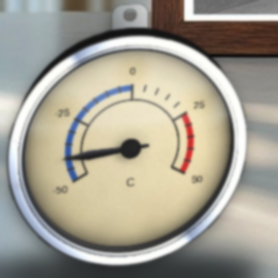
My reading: -40 °C
